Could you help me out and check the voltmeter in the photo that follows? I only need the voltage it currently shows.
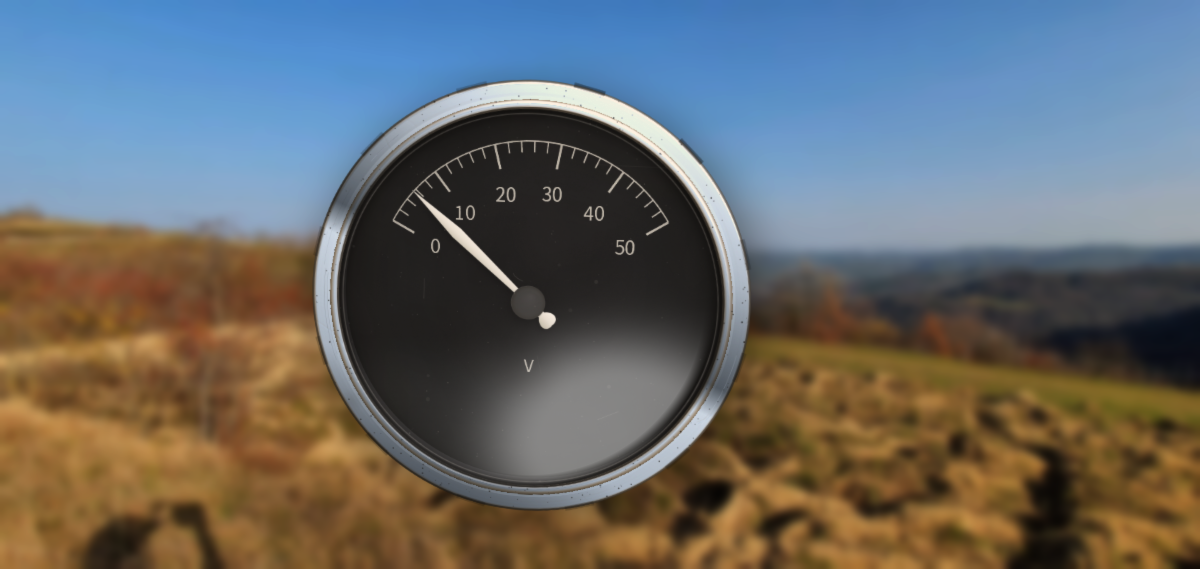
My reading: 6 V
